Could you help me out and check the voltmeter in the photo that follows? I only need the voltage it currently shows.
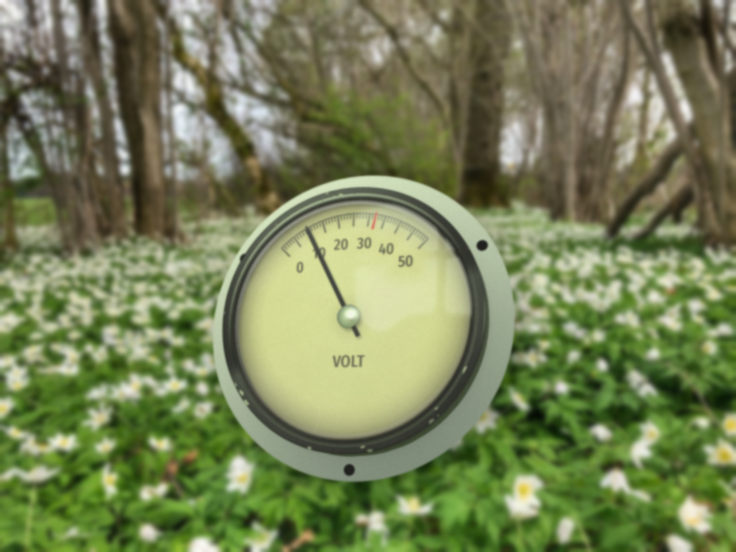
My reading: 10 V
